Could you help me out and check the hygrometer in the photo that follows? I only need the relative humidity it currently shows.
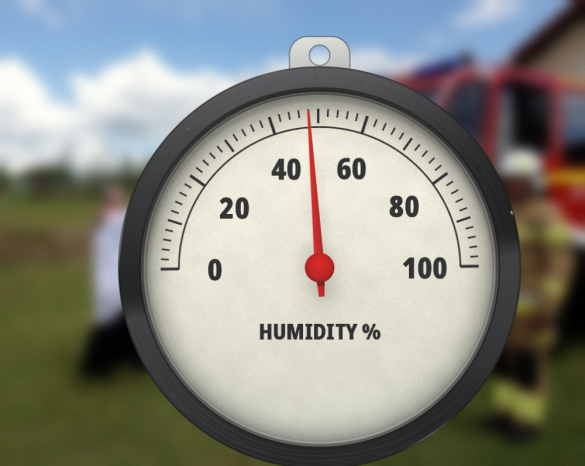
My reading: 48 %
